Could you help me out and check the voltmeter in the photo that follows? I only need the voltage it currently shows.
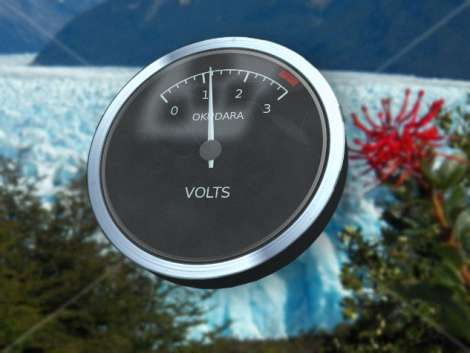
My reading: 1.2 V
